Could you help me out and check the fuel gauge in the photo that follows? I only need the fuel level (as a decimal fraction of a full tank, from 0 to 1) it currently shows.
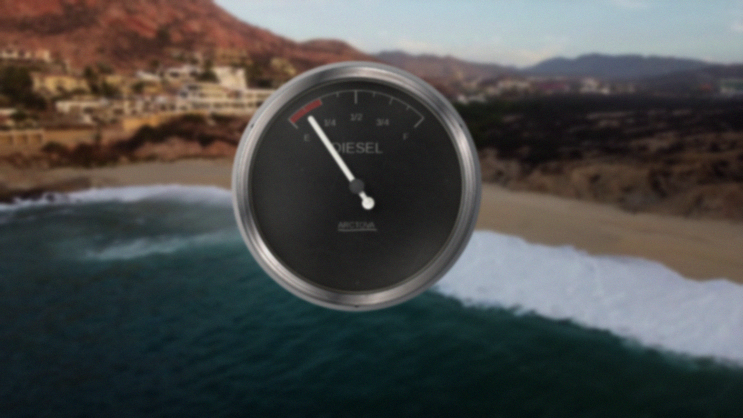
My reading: 0.125
